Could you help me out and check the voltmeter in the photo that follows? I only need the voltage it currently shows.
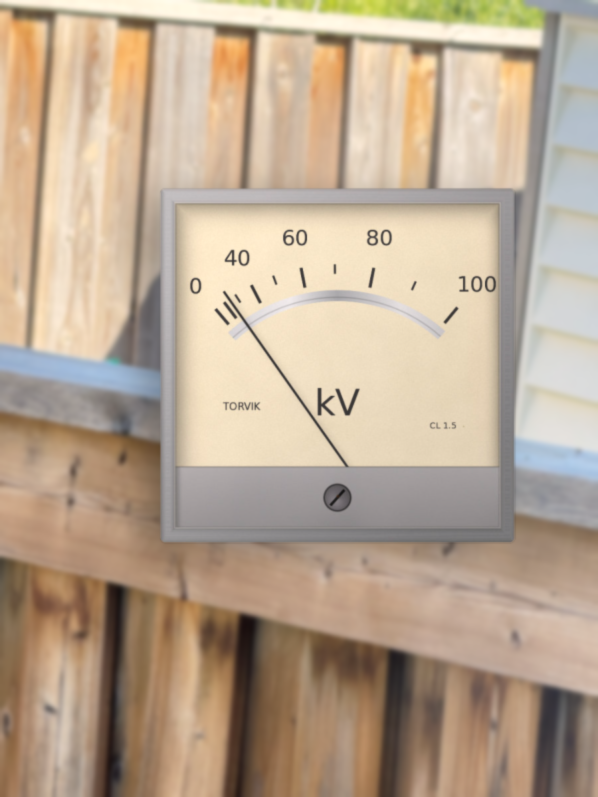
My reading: 25 kV
